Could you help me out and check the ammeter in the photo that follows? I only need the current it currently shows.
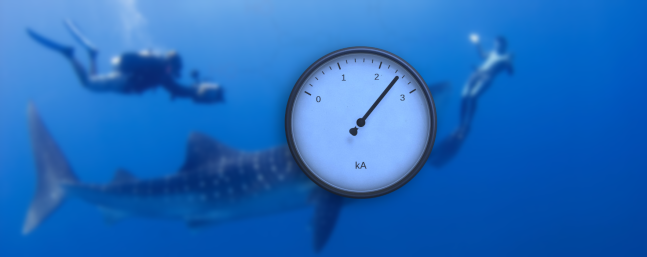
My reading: 2.5 kA
